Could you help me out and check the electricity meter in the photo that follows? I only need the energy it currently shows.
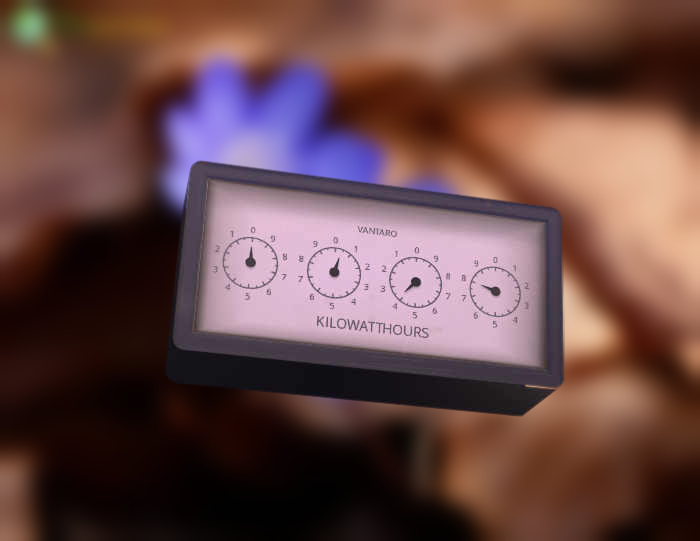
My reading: 38 kWh
